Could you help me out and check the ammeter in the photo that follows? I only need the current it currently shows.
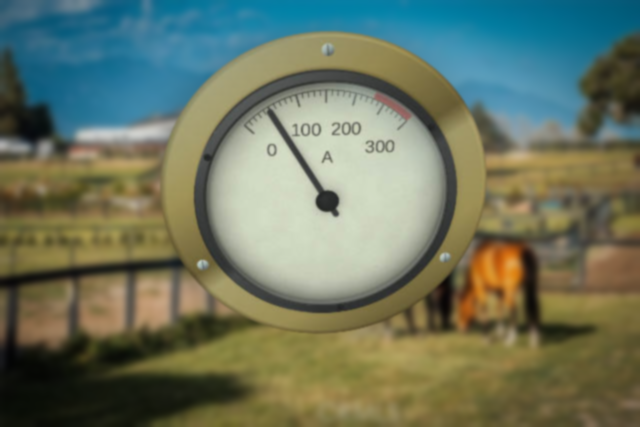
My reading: 50 A
